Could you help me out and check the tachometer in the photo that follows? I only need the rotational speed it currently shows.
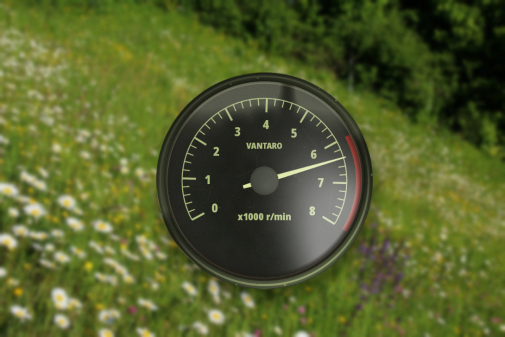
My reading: 6400 rpm
